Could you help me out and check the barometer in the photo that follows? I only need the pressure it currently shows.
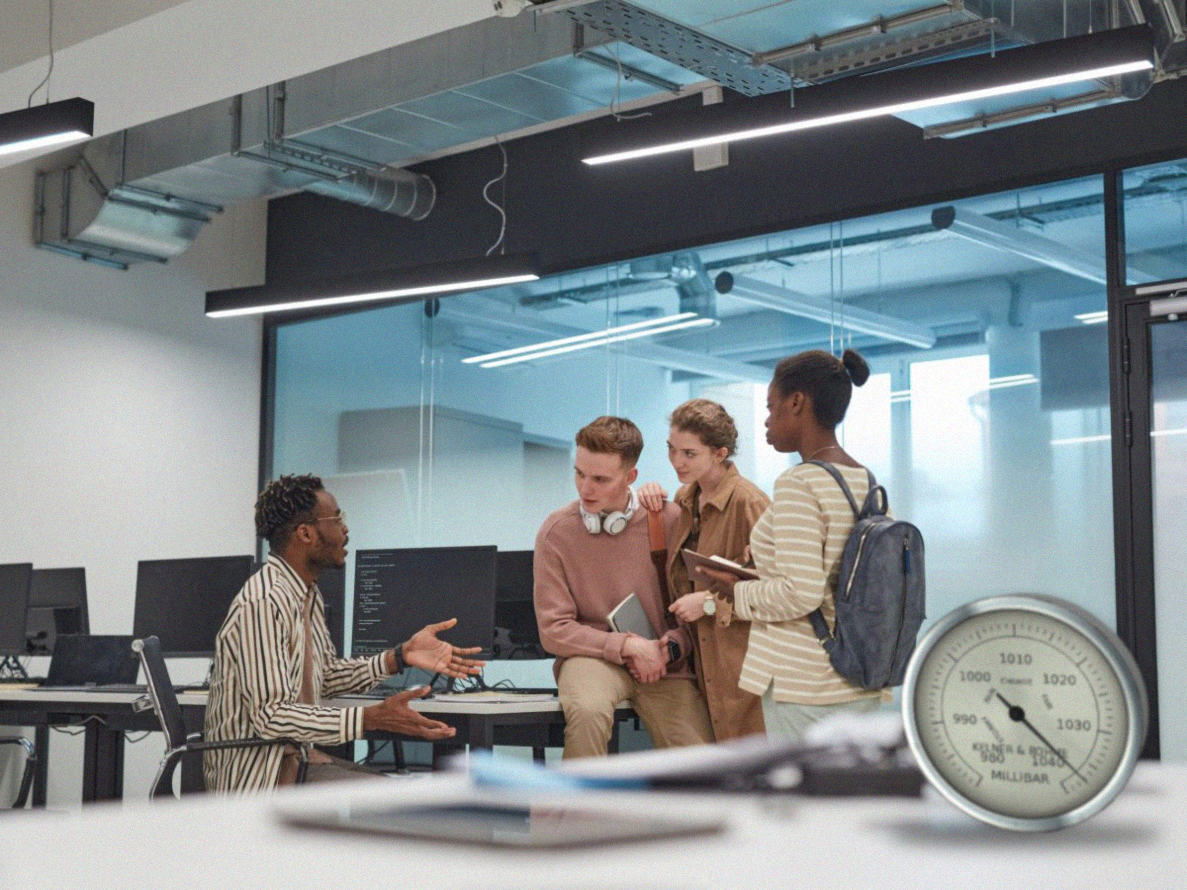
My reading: 1037 mbar
